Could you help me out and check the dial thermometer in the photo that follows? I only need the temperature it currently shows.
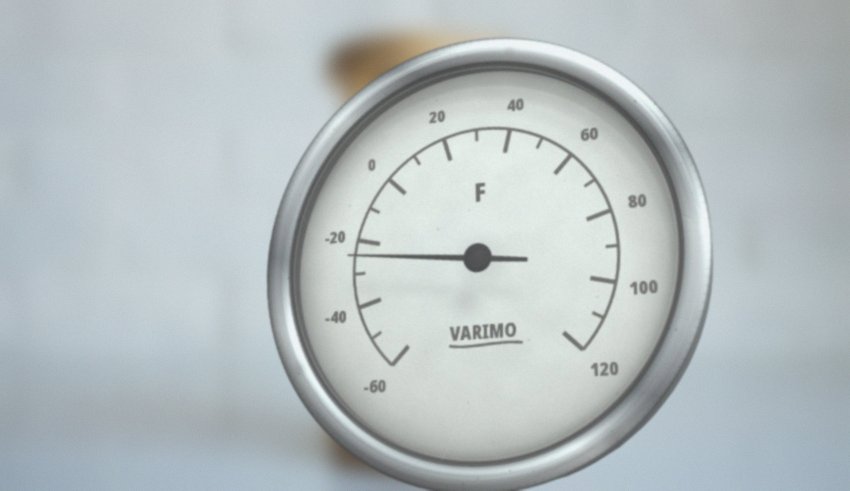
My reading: -25 °F
